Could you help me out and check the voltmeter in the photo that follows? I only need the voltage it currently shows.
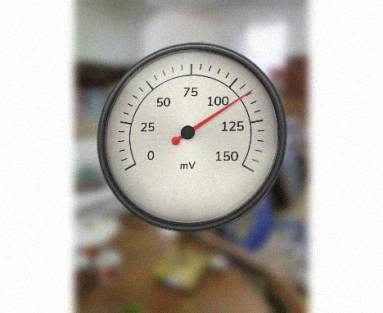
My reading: 110 mV
